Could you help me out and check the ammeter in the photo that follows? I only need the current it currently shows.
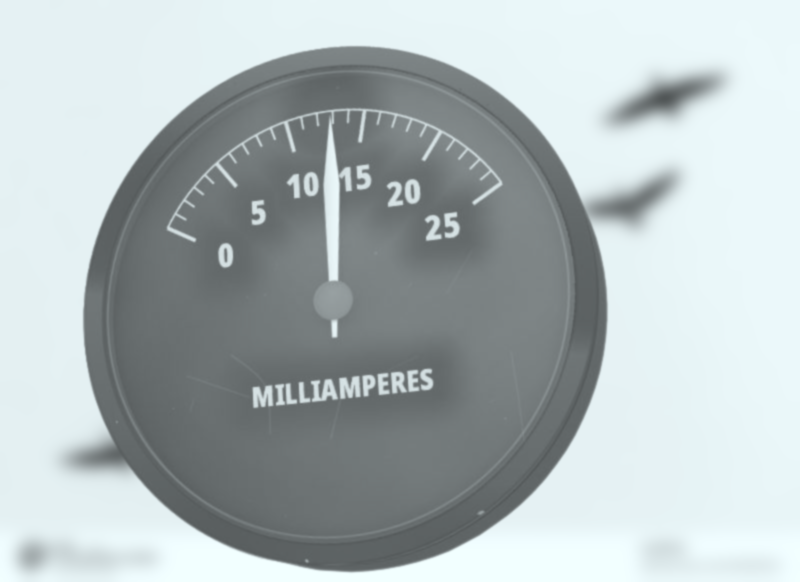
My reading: 13 mA
